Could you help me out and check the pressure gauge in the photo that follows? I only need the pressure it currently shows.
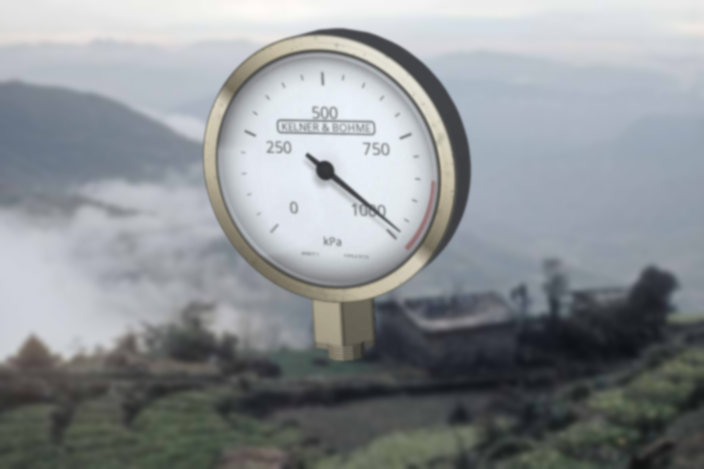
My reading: 975 kPa
